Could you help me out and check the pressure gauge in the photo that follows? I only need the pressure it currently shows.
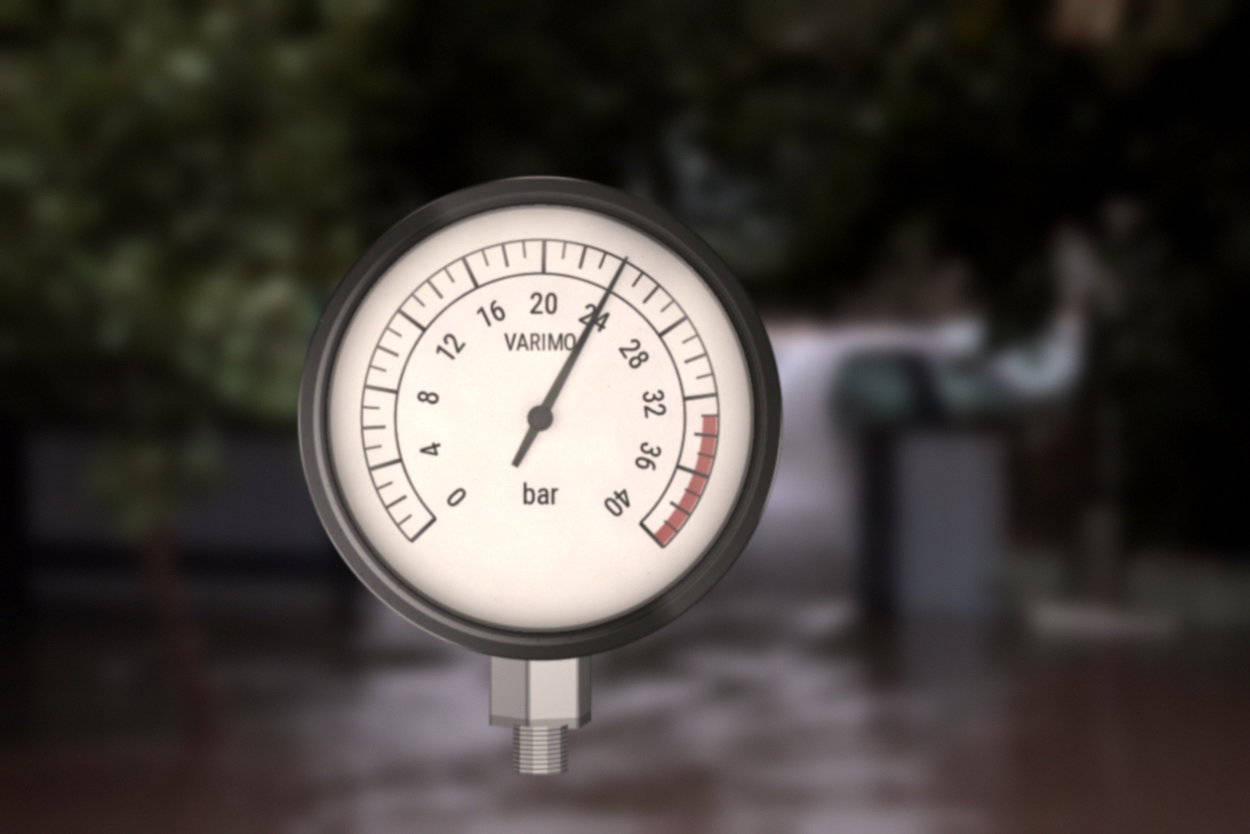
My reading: 24 bar
